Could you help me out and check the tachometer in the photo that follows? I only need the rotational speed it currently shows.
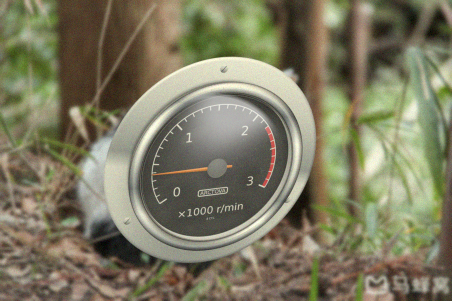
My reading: 400 rpm
